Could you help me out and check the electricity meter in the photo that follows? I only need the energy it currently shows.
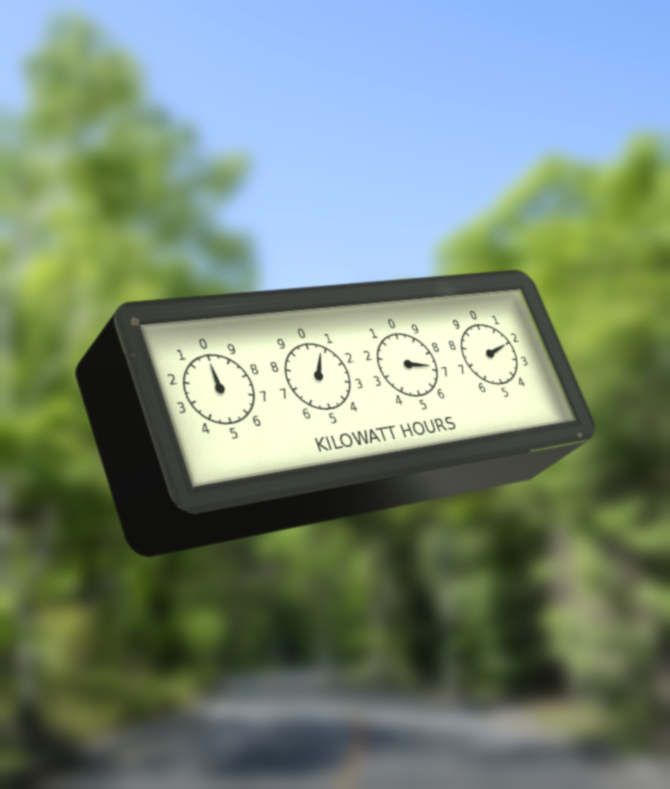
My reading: 72 kWh
